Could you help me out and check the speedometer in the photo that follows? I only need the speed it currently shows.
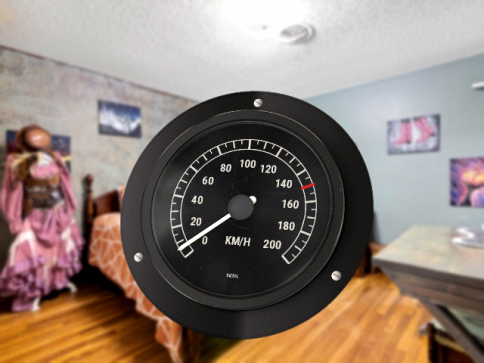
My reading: 5 km/h
